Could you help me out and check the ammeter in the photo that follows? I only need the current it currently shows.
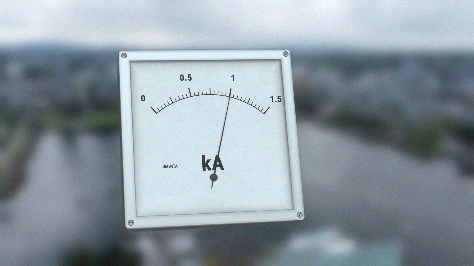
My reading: 1 kA
